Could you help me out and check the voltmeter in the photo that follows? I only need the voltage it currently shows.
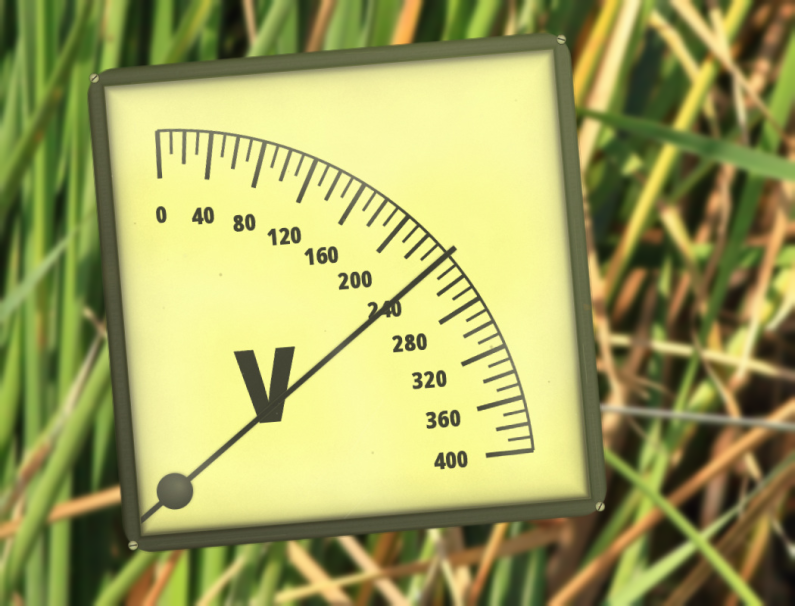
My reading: 240 V
